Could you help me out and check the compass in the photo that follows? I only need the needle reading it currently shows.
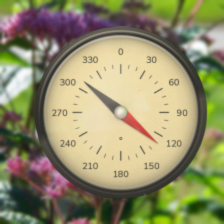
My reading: 130 °
